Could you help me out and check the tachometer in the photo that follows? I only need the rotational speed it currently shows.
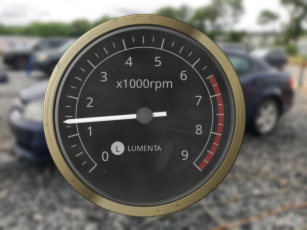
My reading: 1375 rpm
